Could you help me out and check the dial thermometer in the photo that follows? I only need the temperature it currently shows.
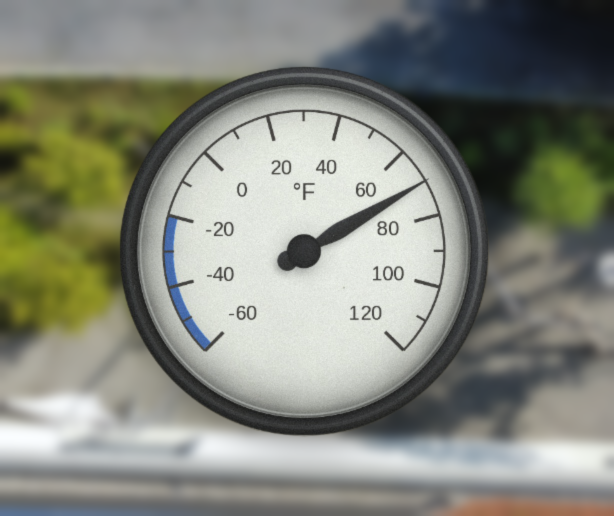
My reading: 70 °F
